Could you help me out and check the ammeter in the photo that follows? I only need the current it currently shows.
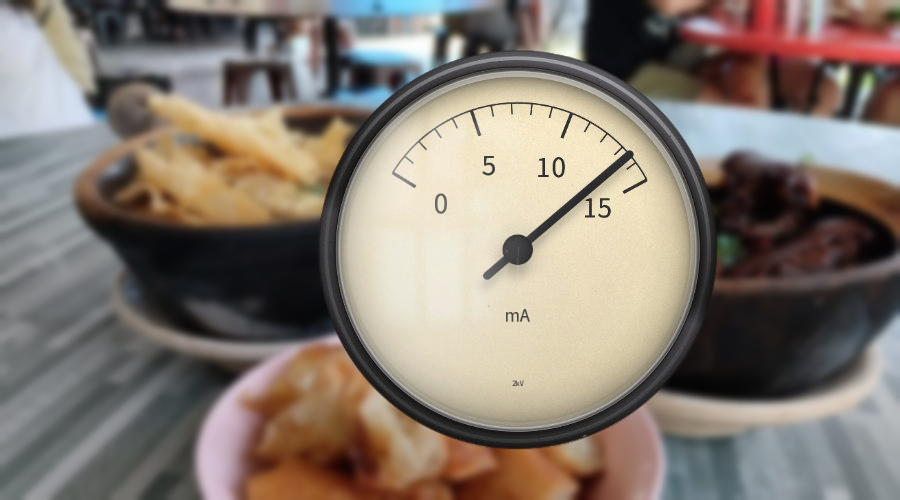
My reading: 13.5 mA
